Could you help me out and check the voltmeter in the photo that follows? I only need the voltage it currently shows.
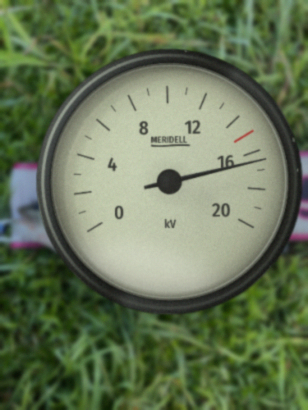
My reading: 16.5 kV
